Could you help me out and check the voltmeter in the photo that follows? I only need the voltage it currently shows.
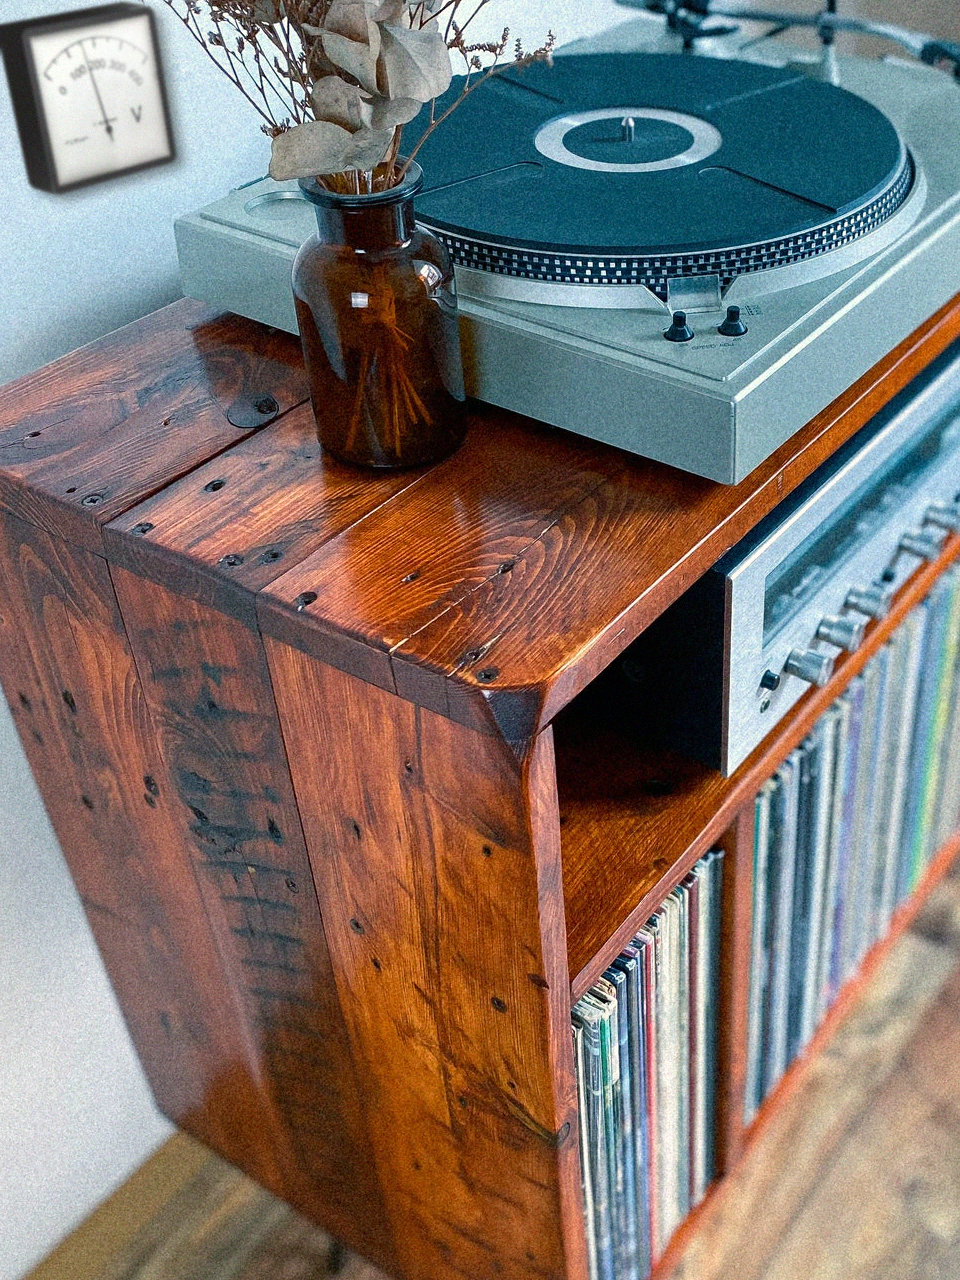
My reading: 150 V
